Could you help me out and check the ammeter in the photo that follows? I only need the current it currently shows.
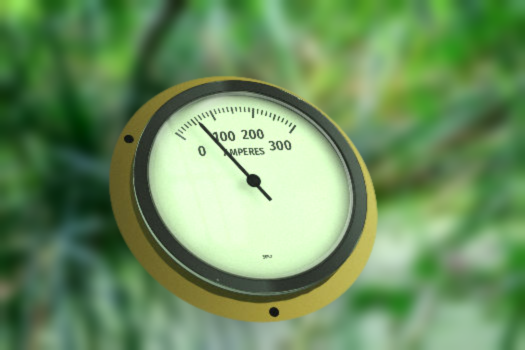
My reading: 50 A
